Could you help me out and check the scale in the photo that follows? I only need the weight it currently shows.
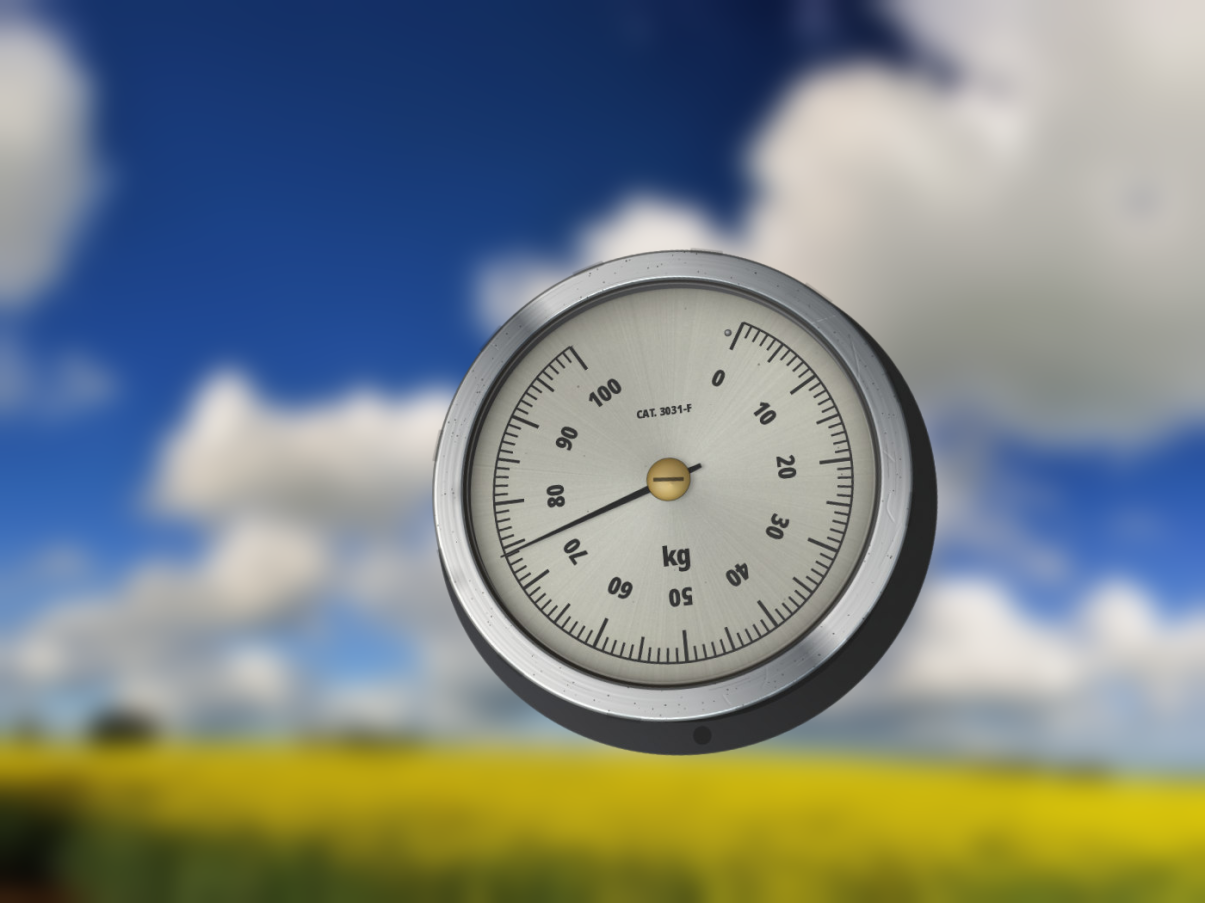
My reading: 74 kg
